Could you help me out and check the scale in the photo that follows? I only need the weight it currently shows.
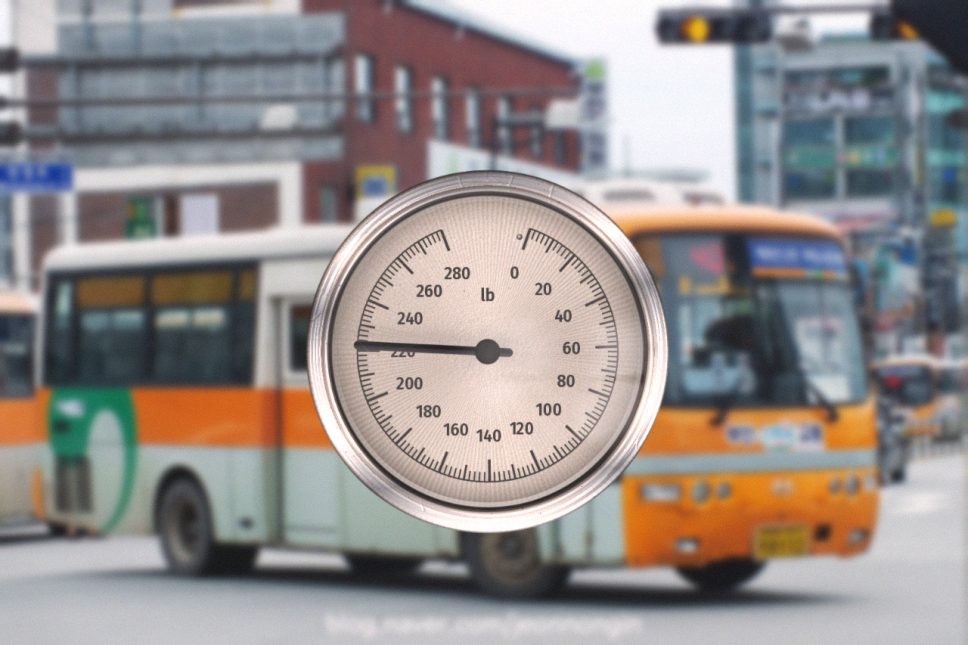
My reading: 222 lb
